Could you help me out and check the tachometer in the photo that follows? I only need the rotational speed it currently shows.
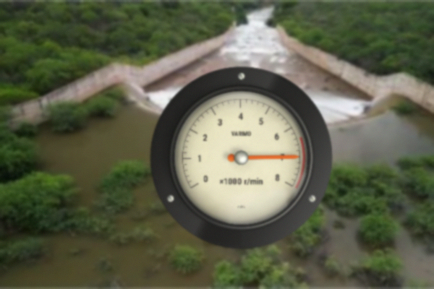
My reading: 7000 rpm
